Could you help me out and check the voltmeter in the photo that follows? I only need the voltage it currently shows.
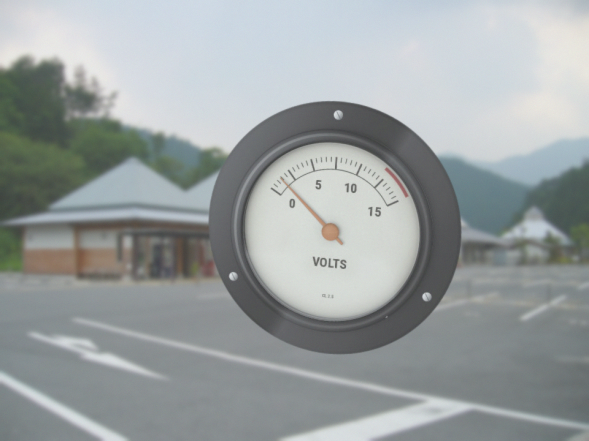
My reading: 1.5 V
